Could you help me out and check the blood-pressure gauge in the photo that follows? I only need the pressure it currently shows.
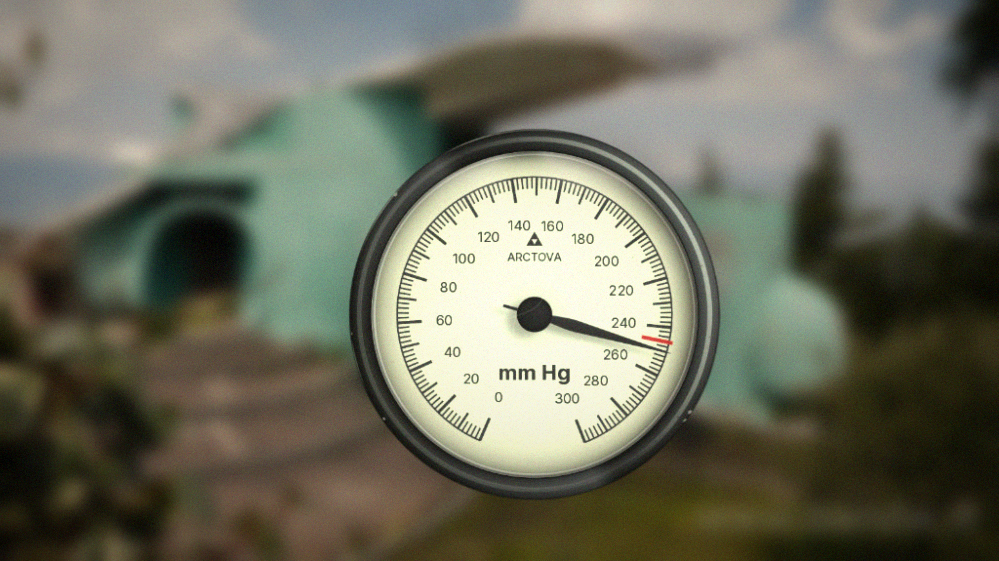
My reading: 250 mmHg
